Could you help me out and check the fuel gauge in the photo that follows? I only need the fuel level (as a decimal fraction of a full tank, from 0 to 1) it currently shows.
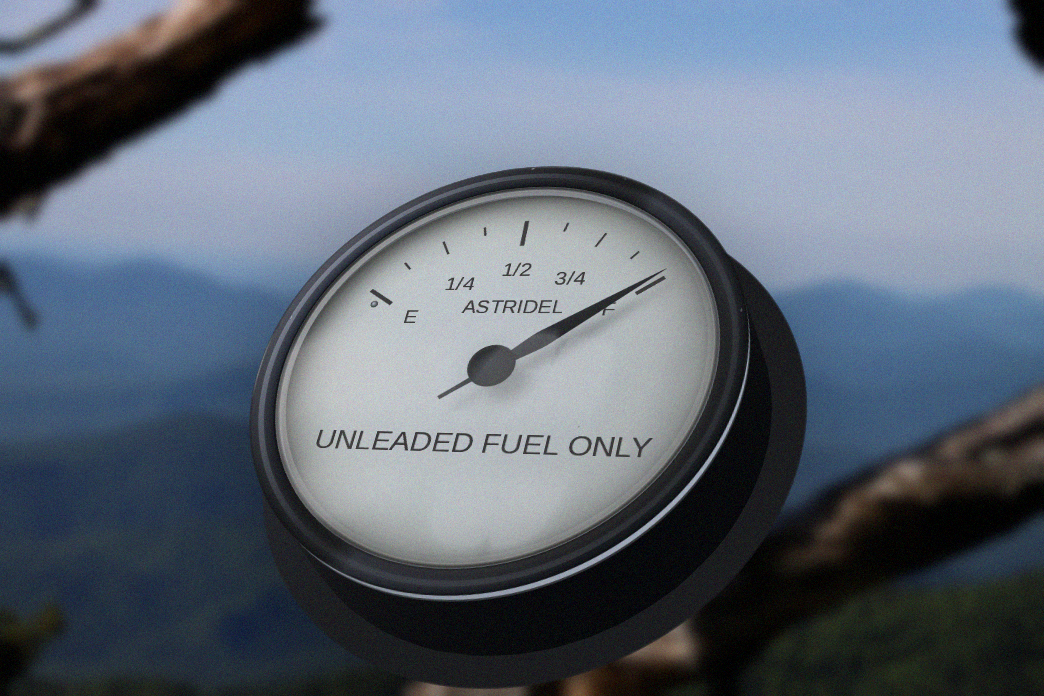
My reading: 1
